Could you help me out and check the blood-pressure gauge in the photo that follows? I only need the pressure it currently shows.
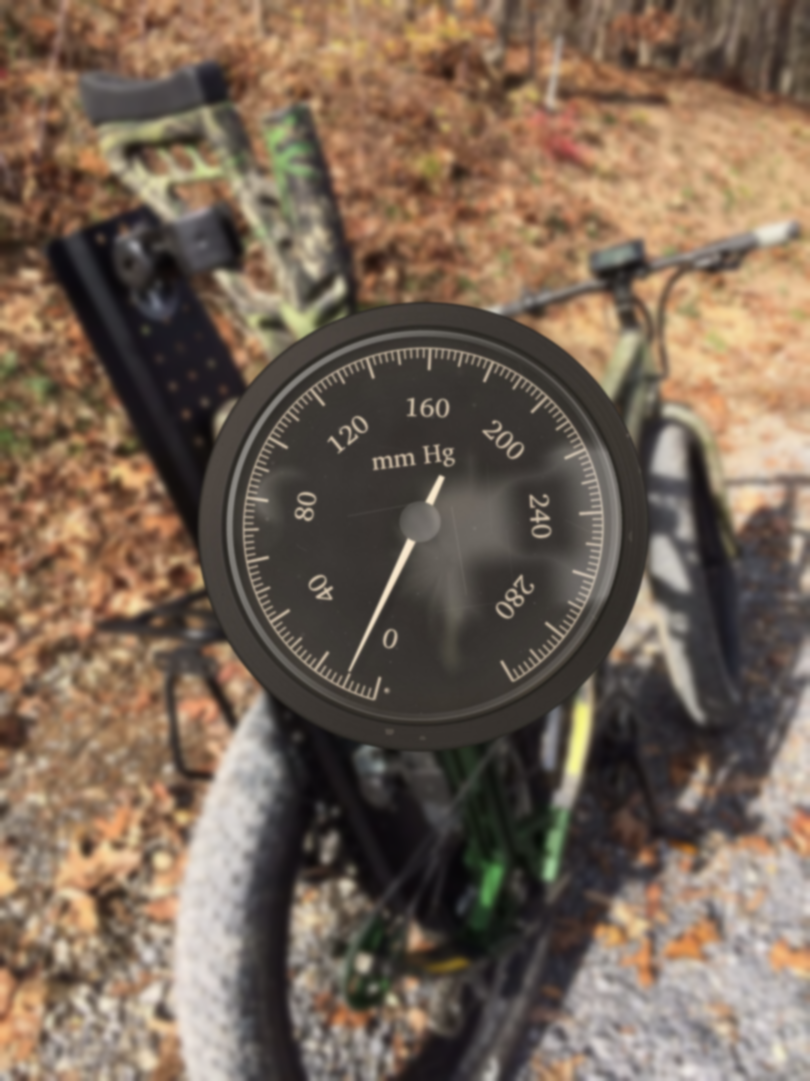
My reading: 10 mmHg
